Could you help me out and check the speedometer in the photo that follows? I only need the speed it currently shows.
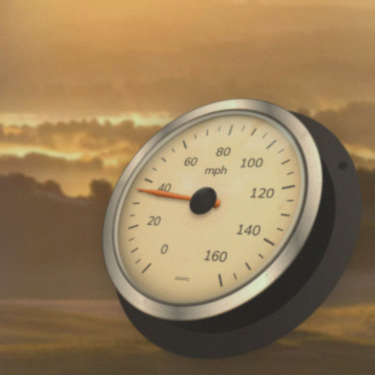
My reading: 35 mph
